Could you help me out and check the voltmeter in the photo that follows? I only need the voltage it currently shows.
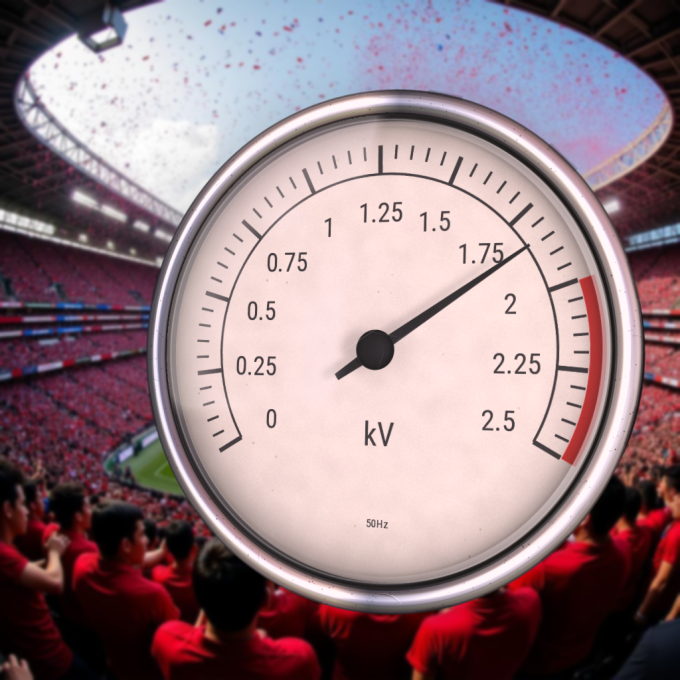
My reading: 1.85 kV
